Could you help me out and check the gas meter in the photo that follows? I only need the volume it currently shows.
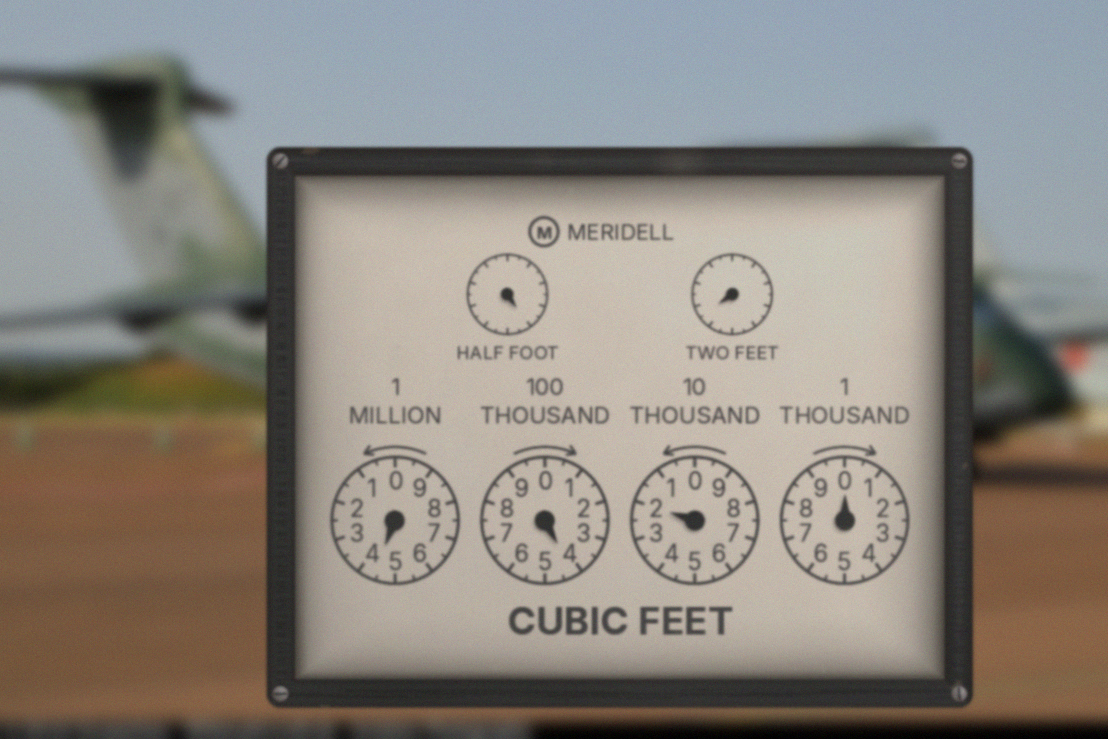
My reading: 442000 ft³
